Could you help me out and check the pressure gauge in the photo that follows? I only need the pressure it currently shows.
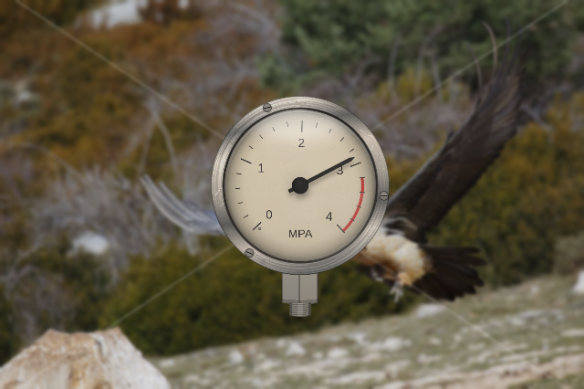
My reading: 2.9 MPa
